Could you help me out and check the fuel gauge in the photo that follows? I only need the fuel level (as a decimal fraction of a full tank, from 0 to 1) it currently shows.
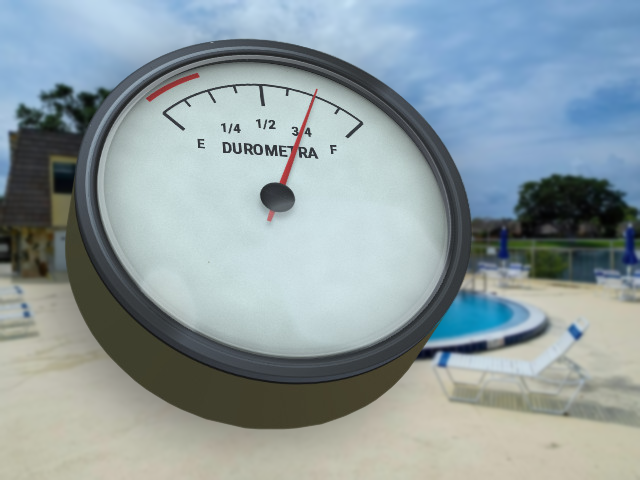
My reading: 0.75
